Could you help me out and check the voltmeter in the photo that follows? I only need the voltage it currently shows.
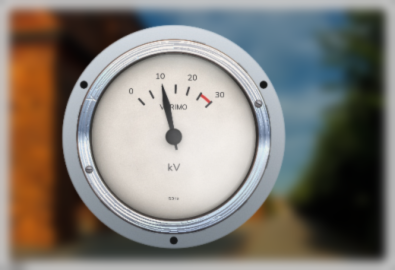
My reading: 10 kV
